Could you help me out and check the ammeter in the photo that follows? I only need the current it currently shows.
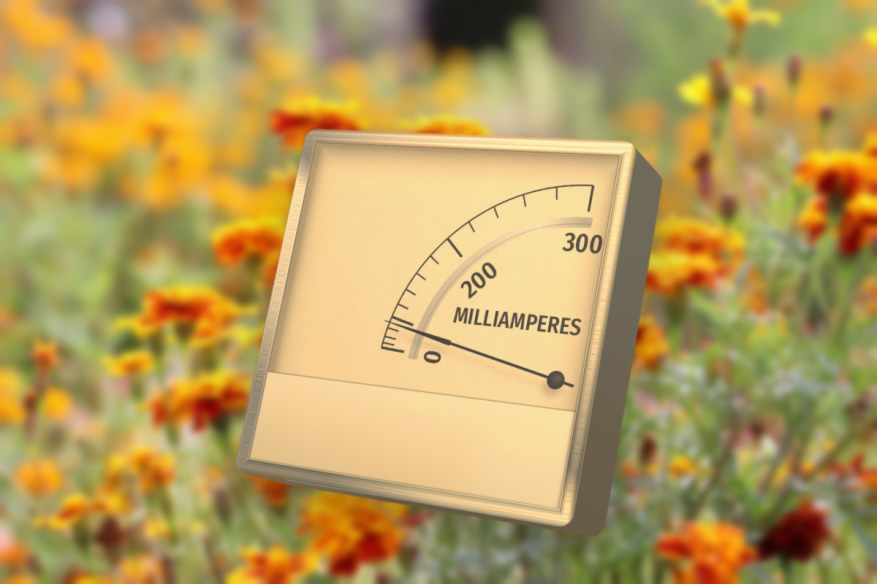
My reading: 90 mA
